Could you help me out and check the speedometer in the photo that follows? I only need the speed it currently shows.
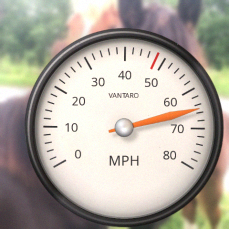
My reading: 65 mph
